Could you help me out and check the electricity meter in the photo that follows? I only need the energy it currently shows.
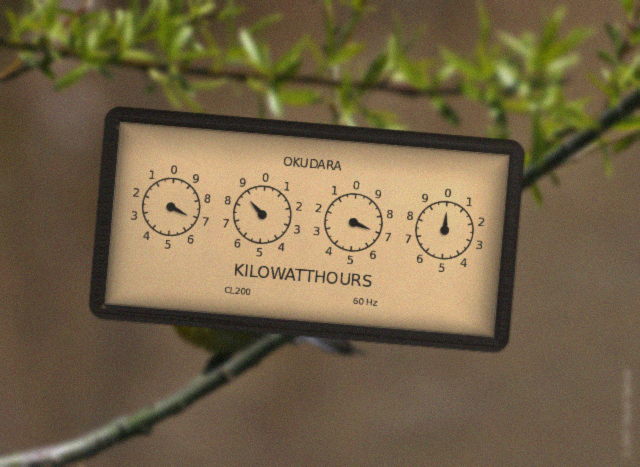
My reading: 6870 kWh
